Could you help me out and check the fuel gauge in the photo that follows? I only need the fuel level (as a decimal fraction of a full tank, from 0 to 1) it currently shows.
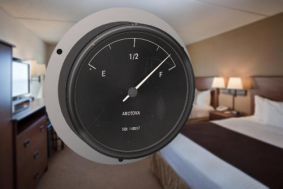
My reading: 0.875
